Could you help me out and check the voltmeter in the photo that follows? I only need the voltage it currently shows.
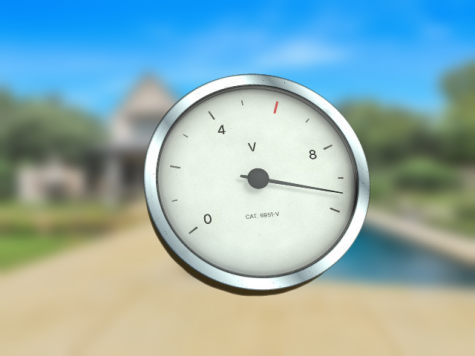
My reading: 9.5 V
